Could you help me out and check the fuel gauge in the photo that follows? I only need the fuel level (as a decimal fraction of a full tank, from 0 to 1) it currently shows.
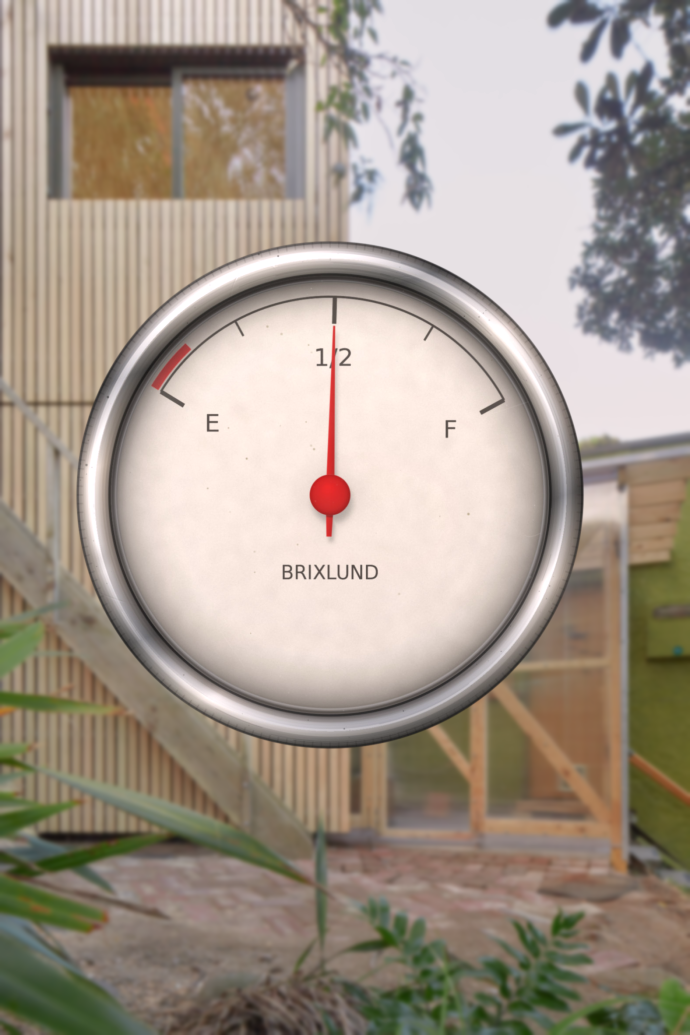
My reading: 0.5
